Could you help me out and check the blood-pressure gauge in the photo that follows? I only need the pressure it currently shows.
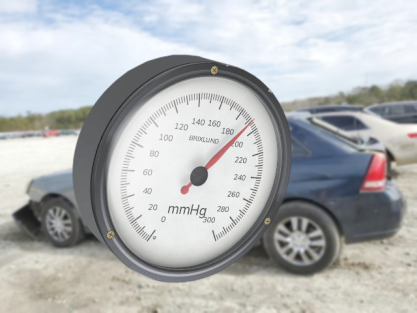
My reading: 190 mmHg
